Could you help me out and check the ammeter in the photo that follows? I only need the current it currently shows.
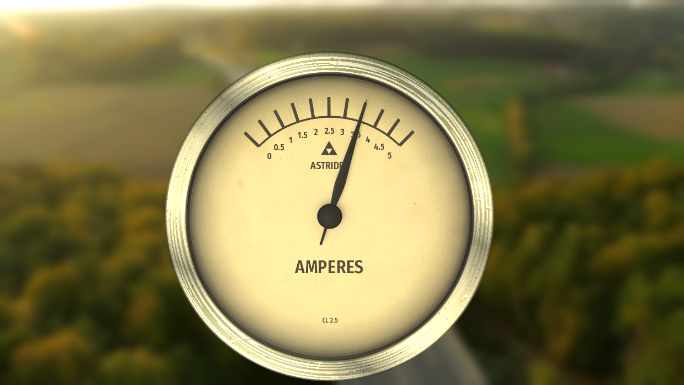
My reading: 3.5 A
